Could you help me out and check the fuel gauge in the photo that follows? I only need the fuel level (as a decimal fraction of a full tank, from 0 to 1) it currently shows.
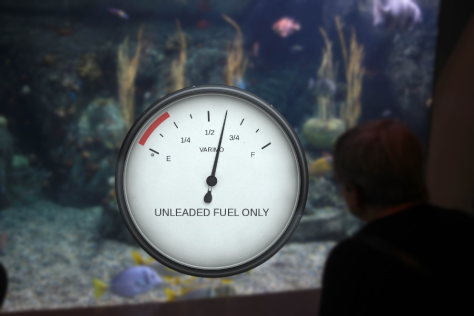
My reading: 0.625
